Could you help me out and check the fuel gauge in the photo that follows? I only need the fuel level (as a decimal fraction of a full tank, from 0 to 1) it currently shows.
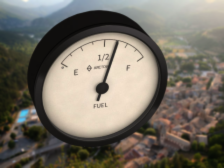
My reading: 0.625
